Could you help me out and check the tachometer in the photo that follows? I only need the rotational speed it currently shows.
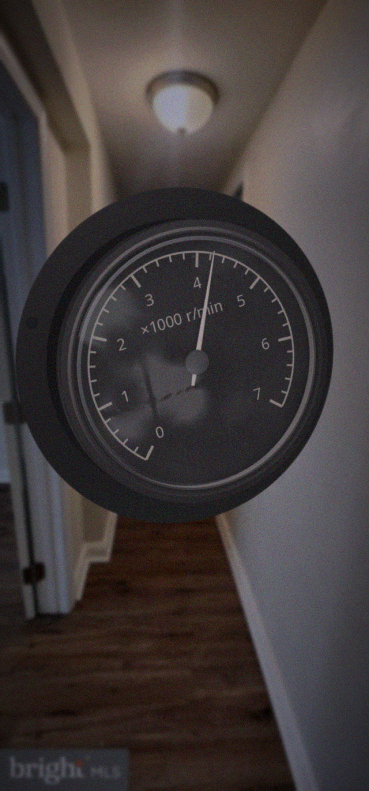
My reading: 4200 rpm
